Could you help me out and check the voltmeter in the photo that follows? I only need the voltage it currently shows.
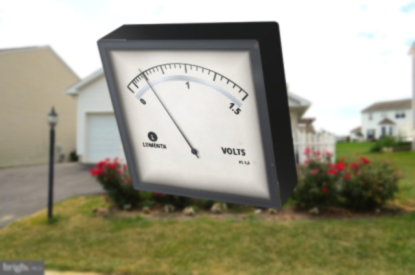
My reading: 0.5 V
